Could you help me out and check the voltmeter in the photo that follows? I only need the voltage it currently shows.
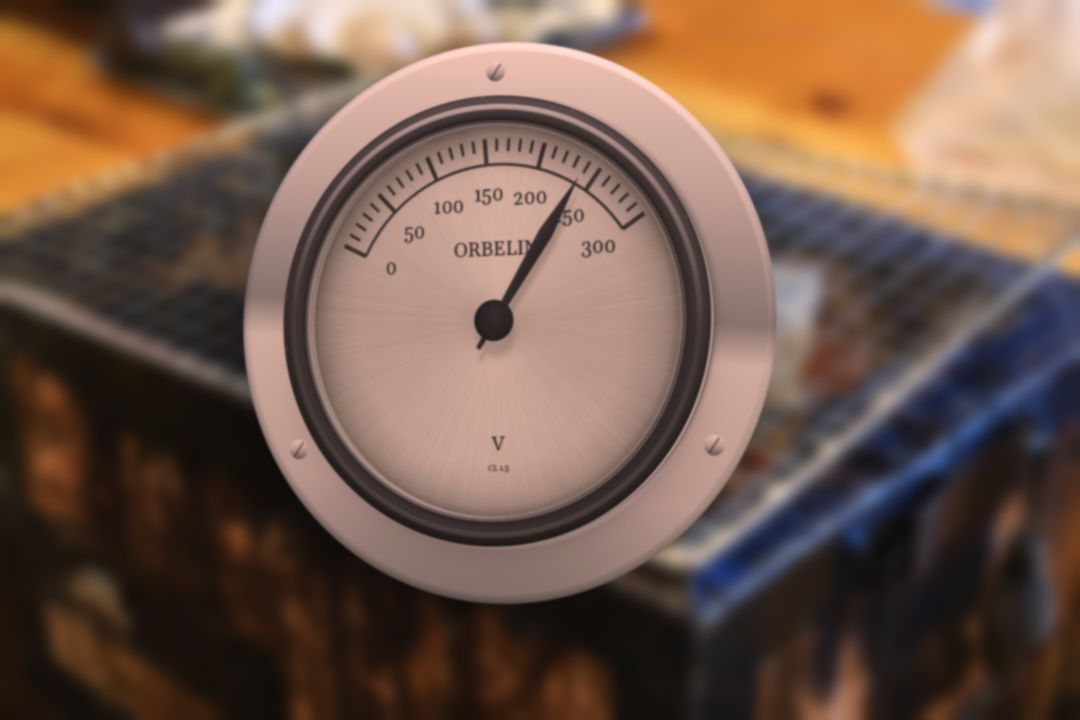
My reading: 240 V
